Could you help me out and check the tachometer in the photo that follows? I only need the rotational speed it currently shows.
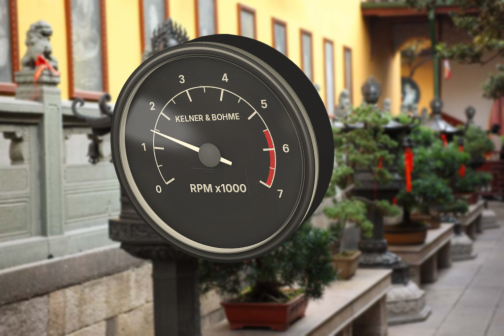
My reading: 1500 rpm
